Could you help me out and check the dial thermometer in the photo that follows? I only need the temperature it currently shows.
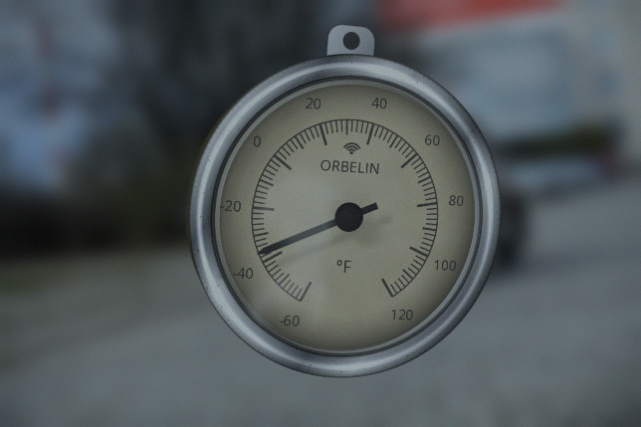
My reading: -36 °F
